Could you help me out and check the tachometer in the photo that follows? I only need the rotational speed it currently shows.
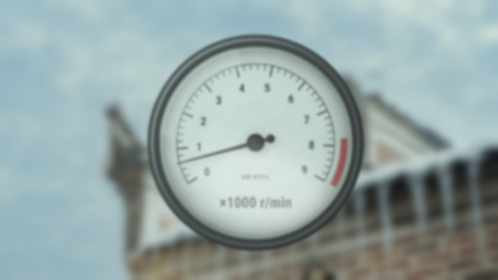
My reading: 600 rpm
